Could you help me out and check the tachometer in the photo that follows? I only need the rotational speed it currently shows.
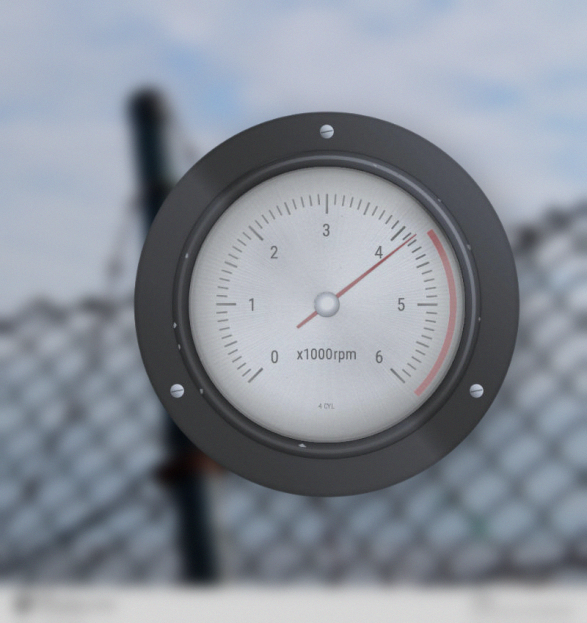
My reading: 4150 rpm
